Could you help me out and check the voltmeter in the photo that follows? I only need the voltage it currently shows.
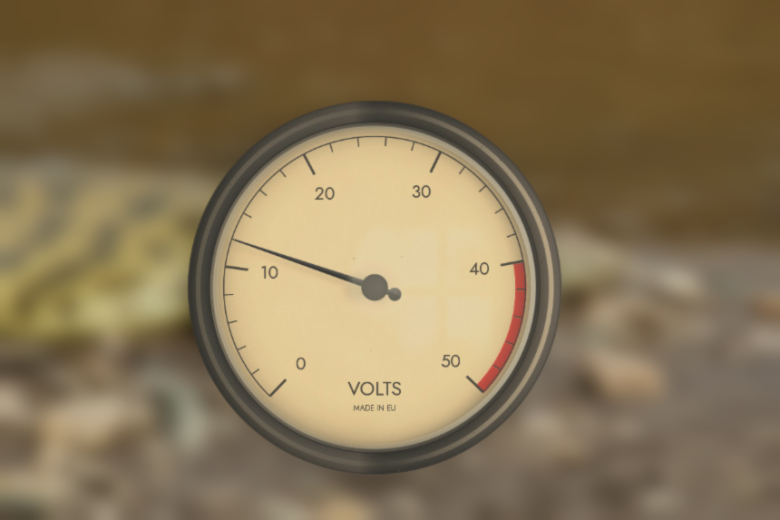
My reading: 12 V
